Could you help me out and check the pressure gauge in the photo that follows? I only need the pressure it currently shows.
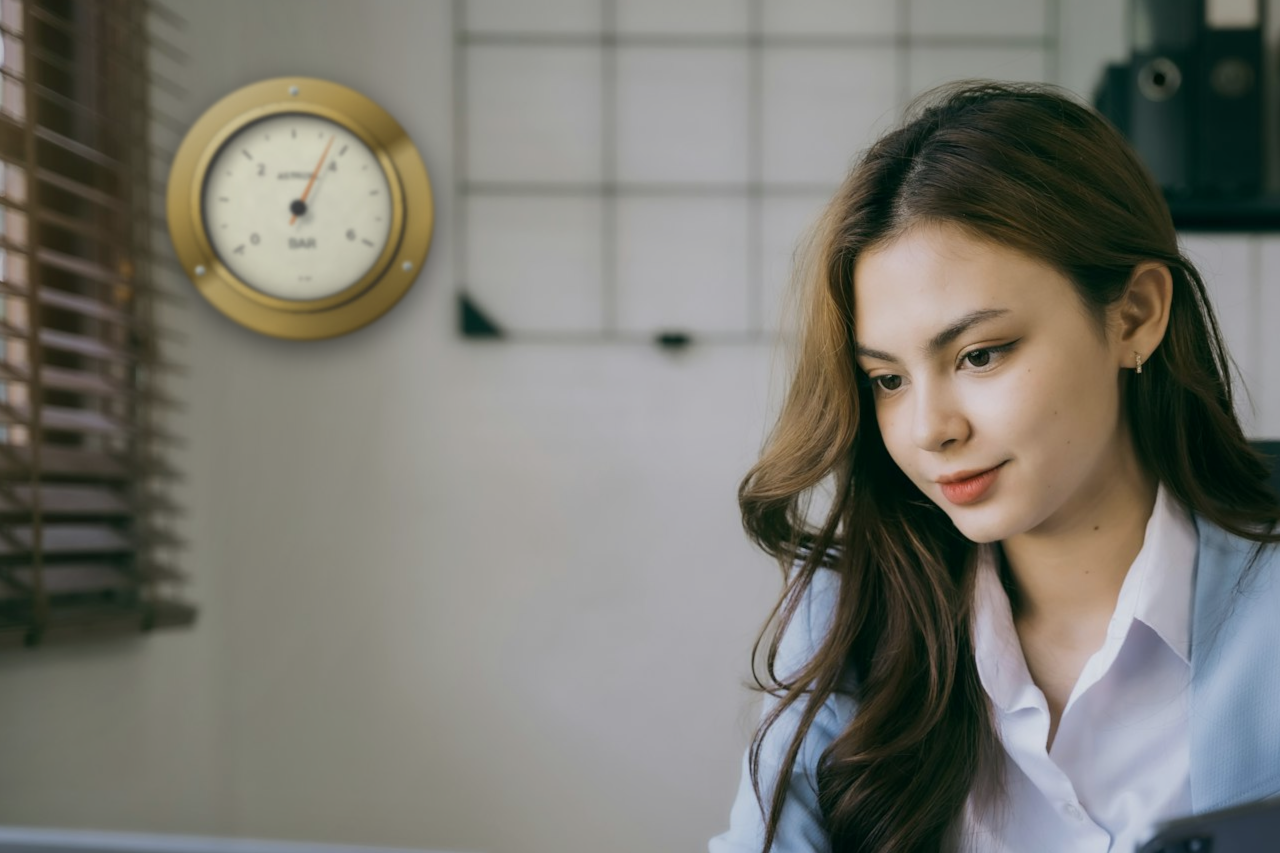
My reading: 3.75 bar
